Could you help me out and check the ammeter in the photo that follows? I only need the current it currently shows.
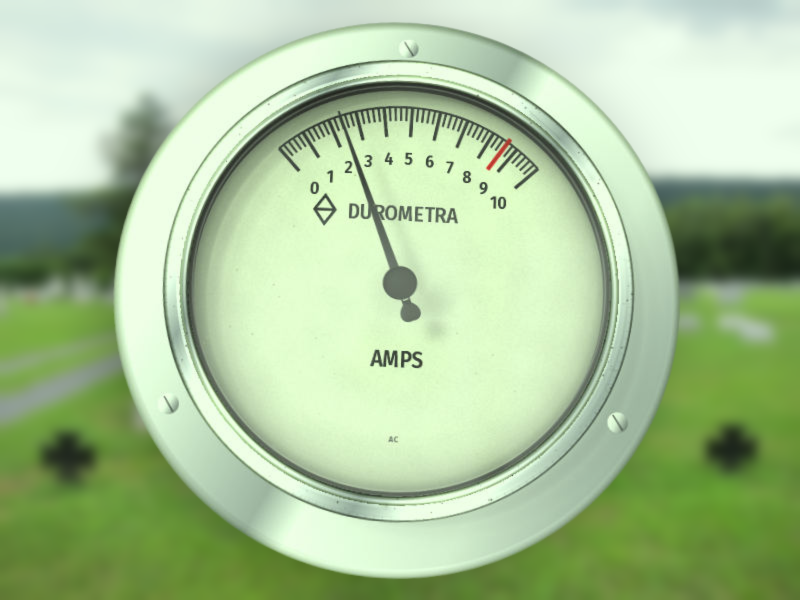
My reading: 2.4 A
